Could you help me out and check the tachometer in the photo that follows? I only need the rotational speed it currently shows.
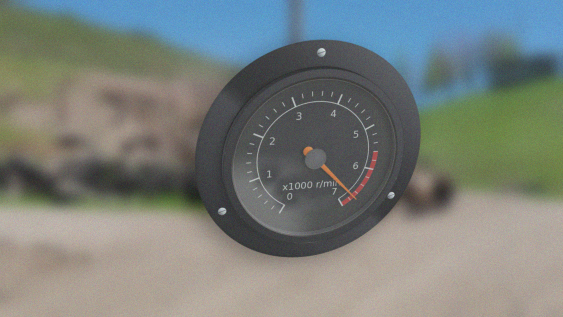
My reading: 6700 rpm
